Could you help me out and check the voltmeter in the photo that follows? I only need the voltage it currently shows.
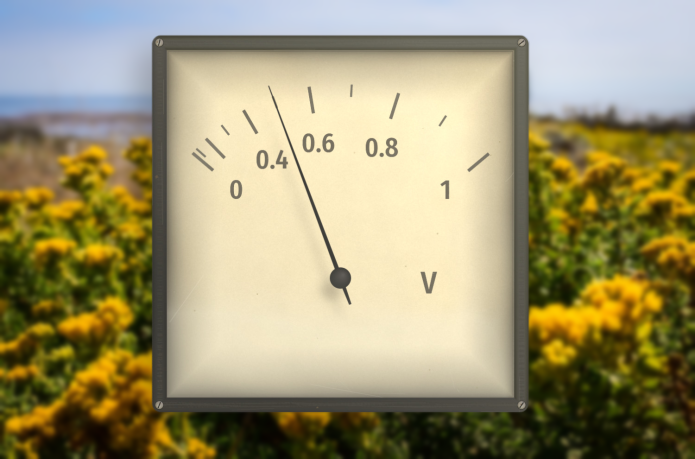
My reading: 0.5 V
